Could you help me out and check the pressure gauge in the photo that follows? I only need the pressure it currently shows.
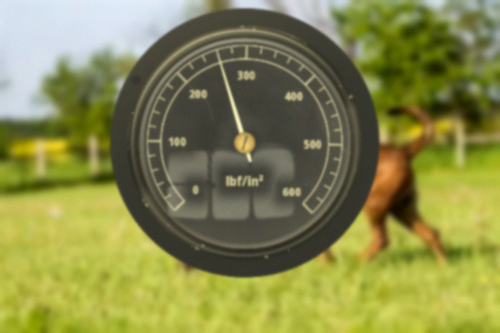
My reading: 260 psi
